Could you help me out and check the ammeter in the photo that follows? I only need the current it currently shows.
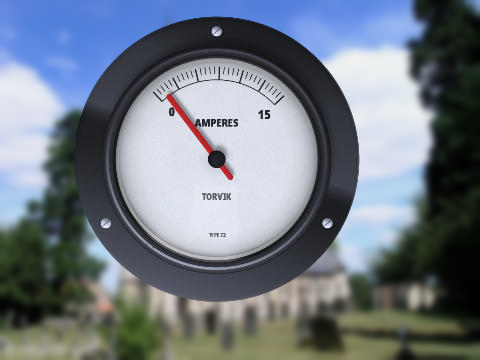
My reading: 1 A
